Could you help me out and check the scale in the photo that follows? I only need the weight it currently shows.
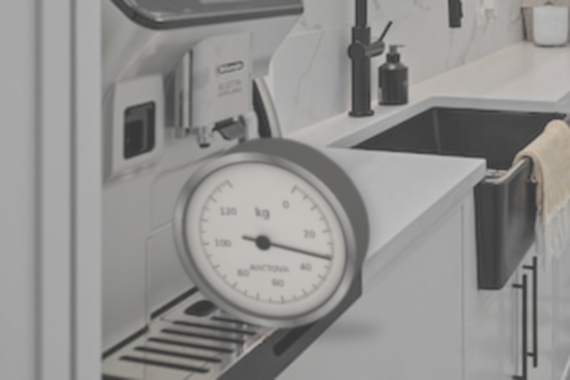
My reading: 30 kg
